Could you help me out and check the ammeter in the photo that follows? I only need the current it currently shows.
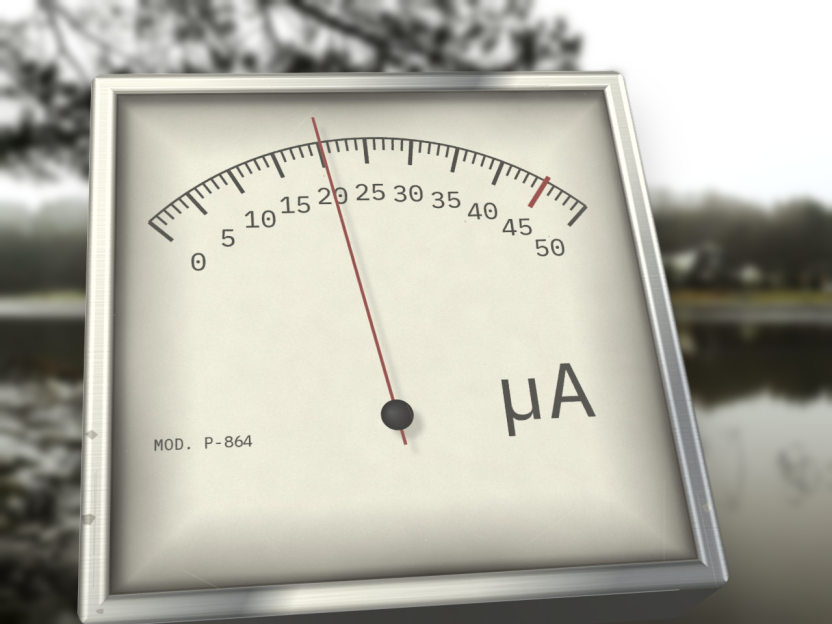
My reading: 20 µA
